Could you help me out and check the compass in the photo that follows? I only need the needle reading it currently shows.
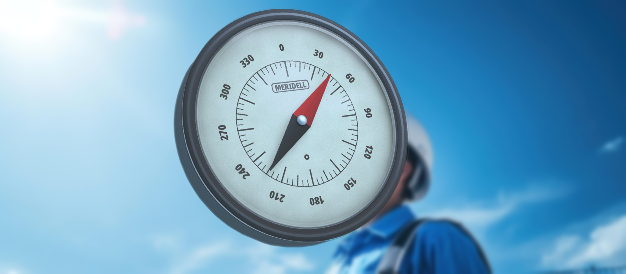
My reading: 45 °
